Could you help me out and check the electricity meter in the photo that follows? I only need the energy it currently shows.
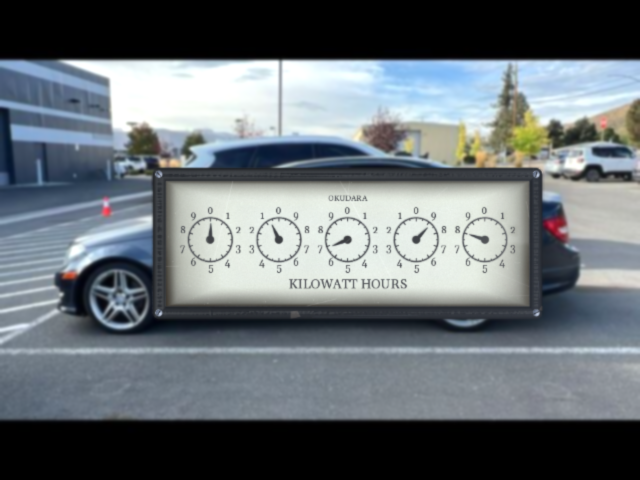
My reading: 688 kWh
